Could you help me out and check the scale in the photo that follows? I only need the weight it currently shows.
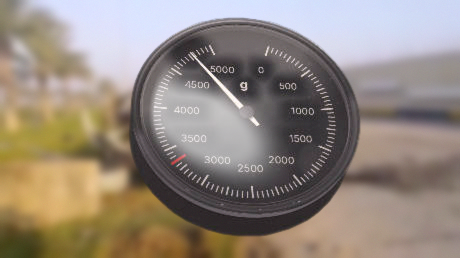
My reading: 4750 g
